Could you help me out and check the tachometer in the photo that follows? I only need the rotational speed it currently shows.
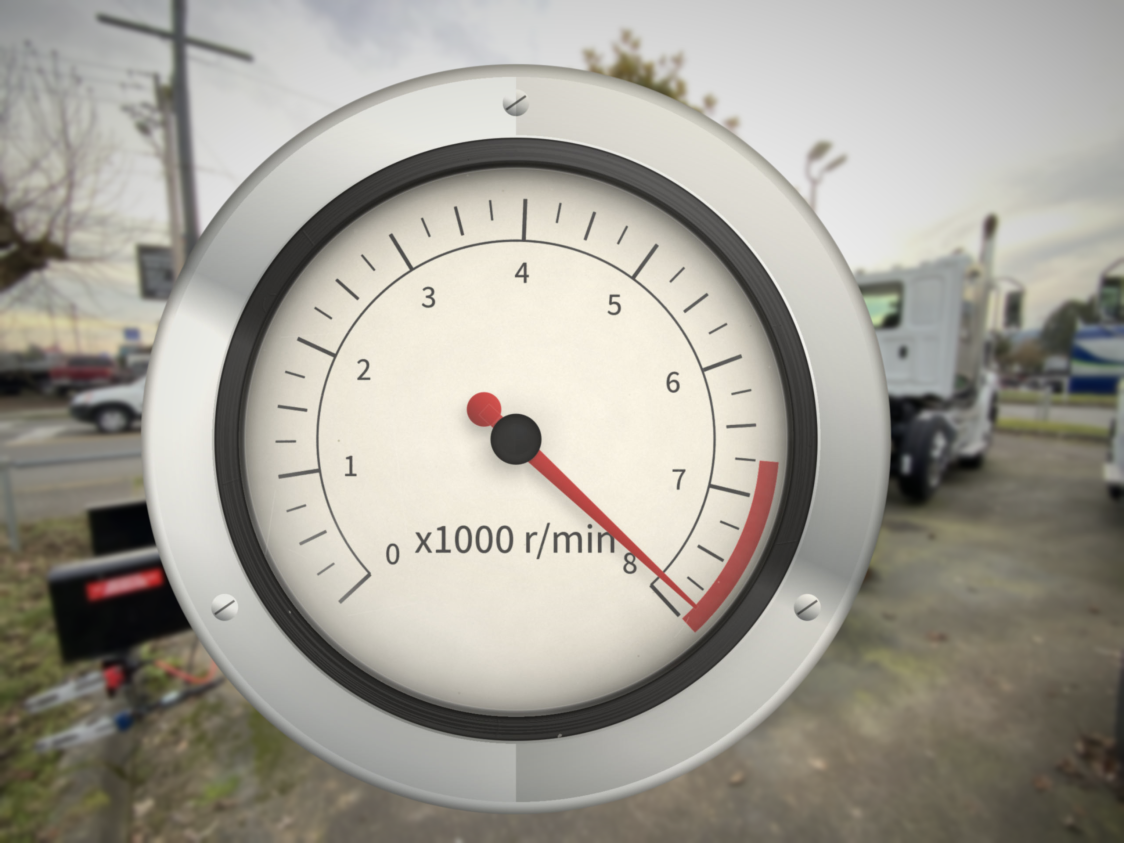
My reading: 7875 rpm
